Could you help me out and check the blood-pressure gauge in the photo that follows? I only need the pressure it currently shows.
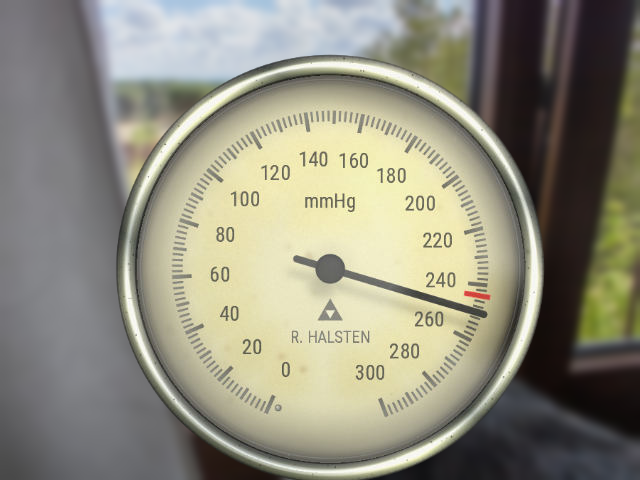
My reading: 250 mmHg
